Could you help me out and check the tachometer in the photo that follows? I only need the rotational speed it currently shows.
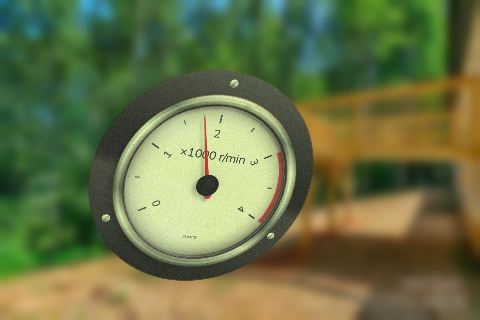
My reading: 1750 rpm
